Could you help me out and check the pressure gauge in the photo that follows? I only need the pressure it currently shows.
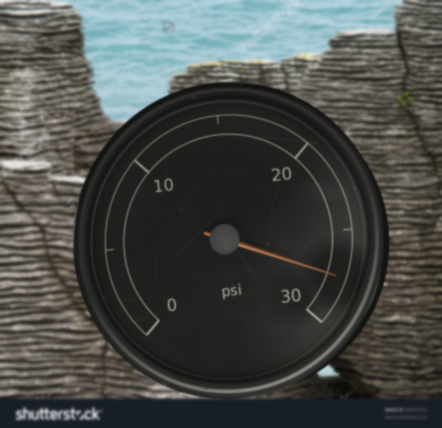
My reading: 27.5 psi
